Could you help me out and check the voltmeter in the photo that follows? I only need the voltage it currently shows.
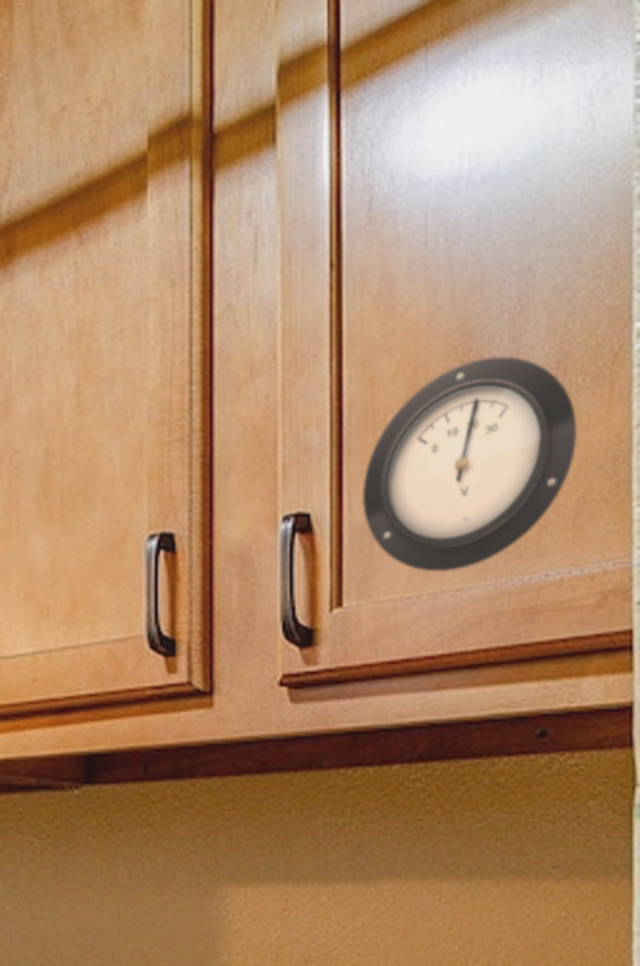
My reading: 20 V
